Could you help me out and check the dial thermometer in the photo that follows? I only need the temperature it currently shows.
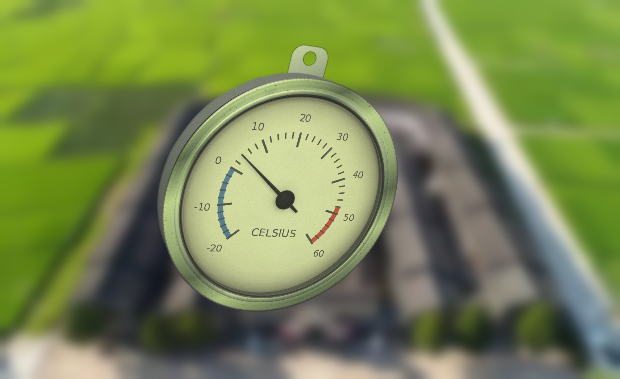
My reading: 4 °C
